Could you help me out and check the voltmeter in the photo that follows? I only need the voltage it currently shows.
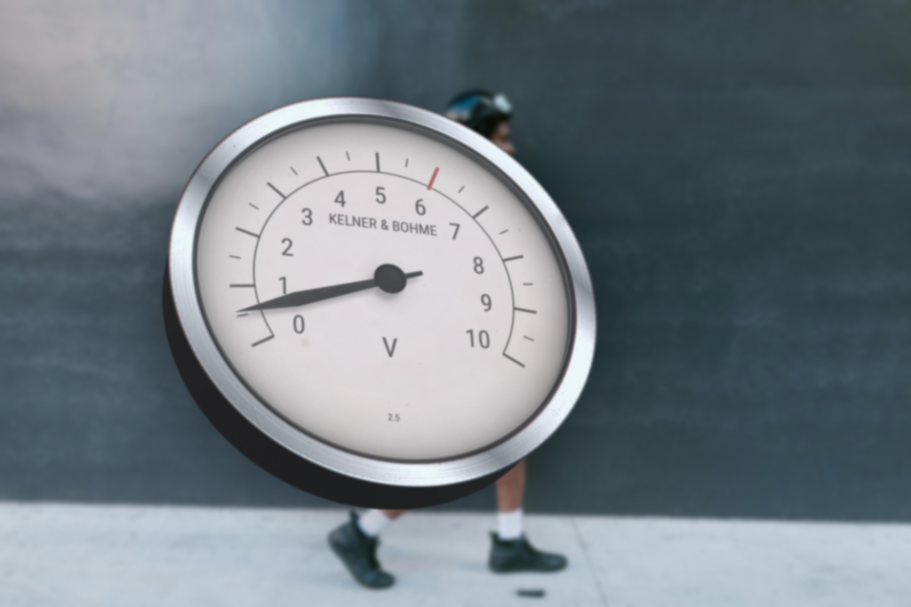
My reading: 0.5 V
